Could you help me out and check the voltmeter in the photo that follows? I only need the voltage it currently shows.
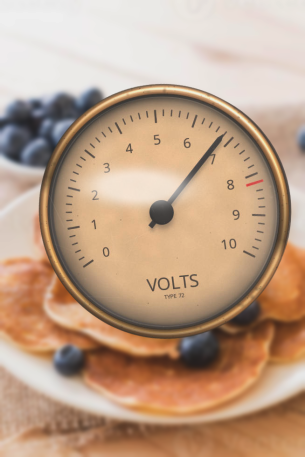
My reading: 6.8 V
